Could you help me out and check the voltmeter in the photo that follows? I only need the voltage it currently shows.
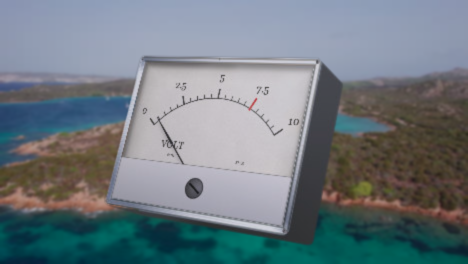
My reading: 0.5 V
